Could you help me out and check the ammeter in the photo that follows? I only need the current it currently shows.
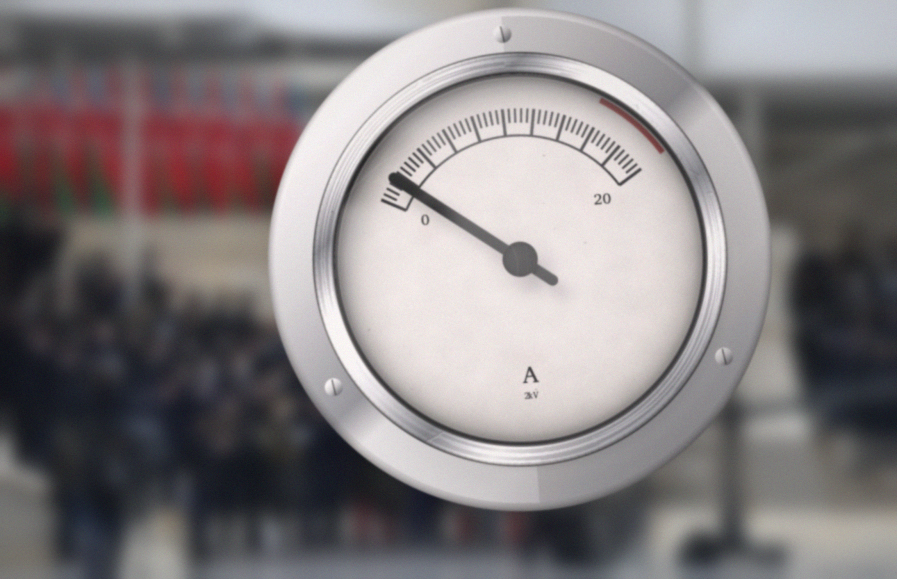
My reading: 1.6 A
